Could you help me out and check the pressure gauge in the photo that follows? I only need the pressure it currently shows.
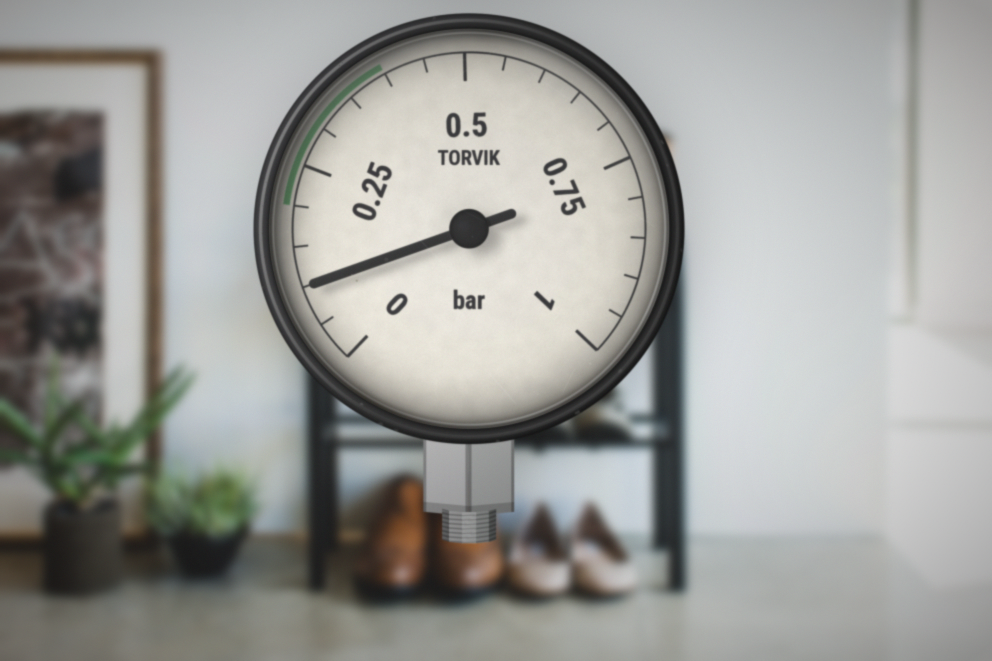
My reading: 0.1 bar
